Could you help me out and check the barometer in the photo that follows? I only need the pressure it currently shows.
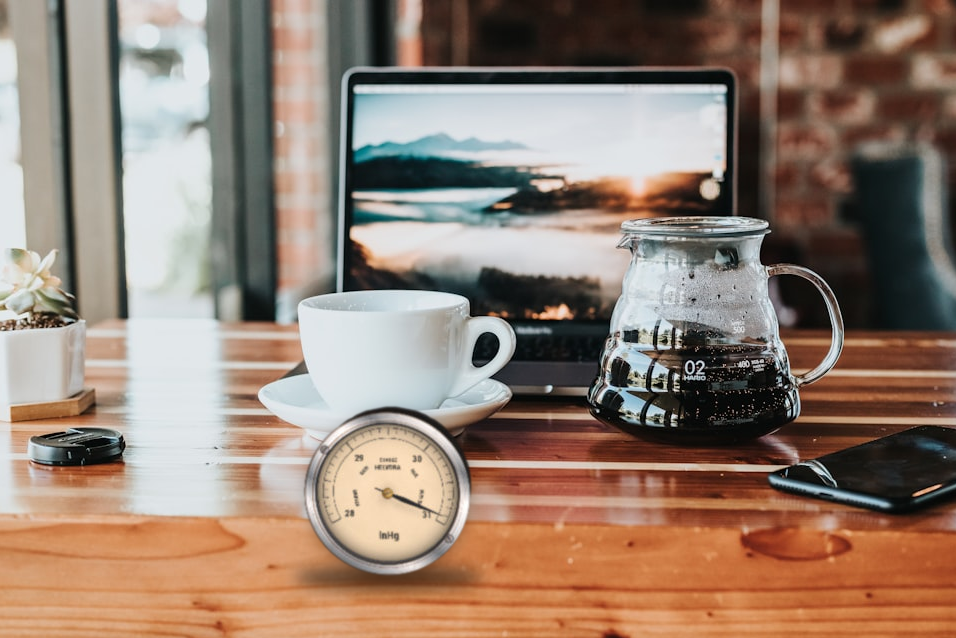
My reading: 30.9 inHg
